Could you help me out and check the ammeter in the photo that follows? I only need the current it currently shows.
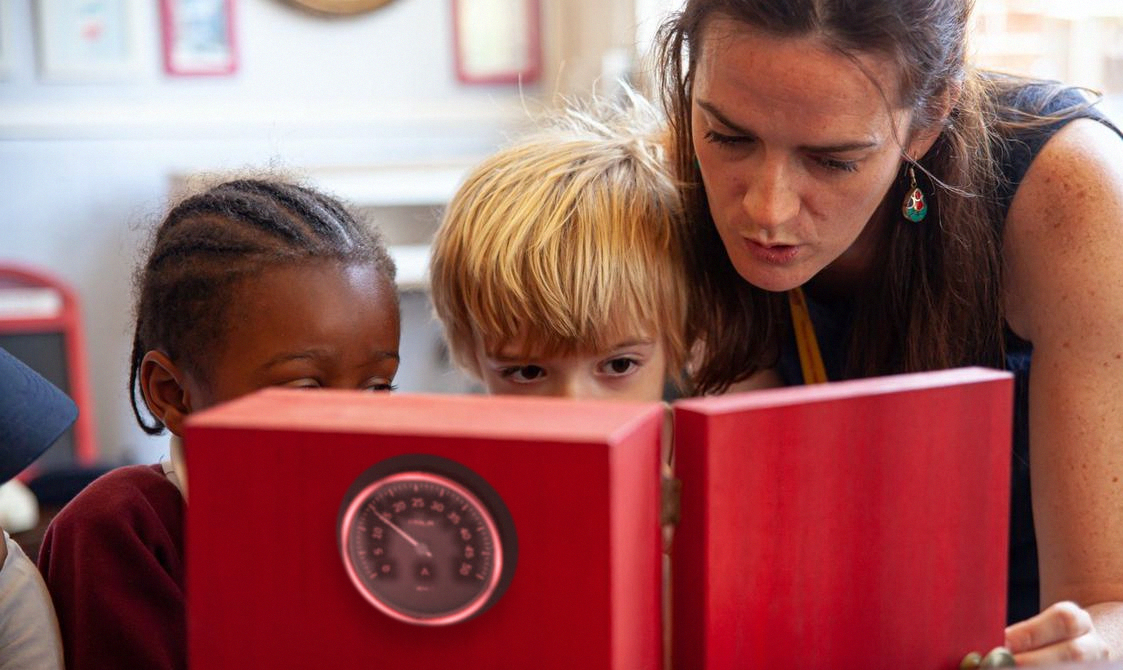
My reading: 15 A
